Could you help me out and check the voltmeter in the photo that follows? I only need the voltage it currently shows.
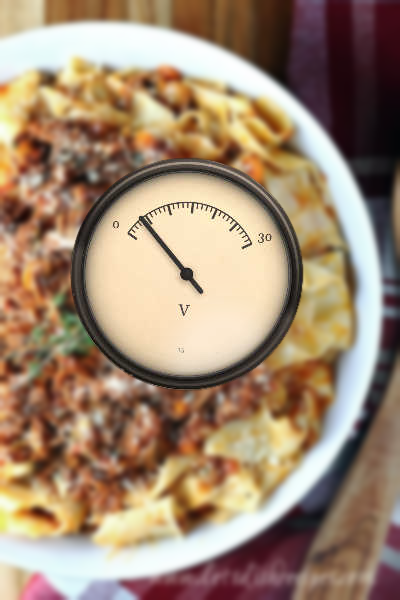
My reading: 4 V
